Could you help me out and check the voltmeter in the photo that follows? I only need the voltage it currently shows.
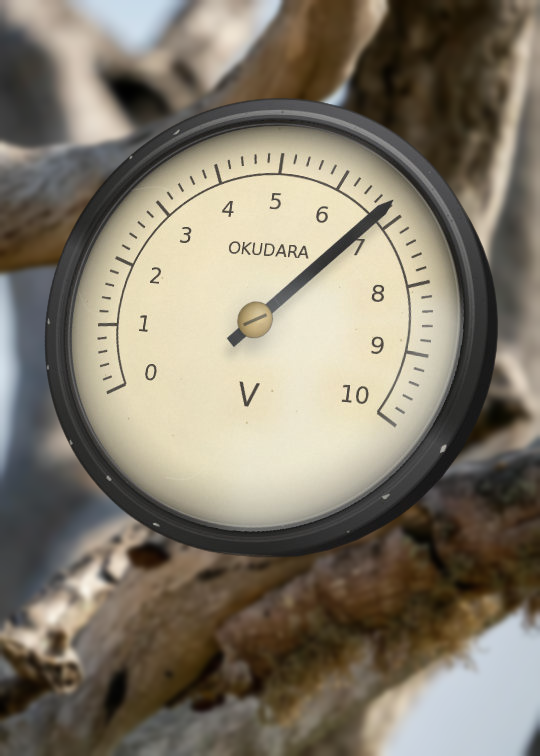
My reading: 6.8 V
